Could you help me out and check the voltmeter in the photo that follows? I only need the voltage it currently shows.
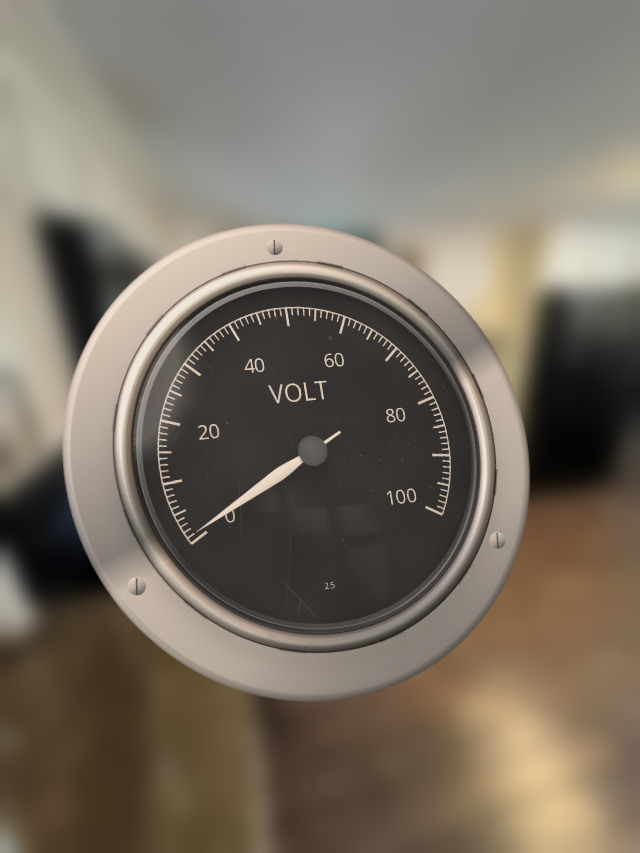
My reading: 1 V
